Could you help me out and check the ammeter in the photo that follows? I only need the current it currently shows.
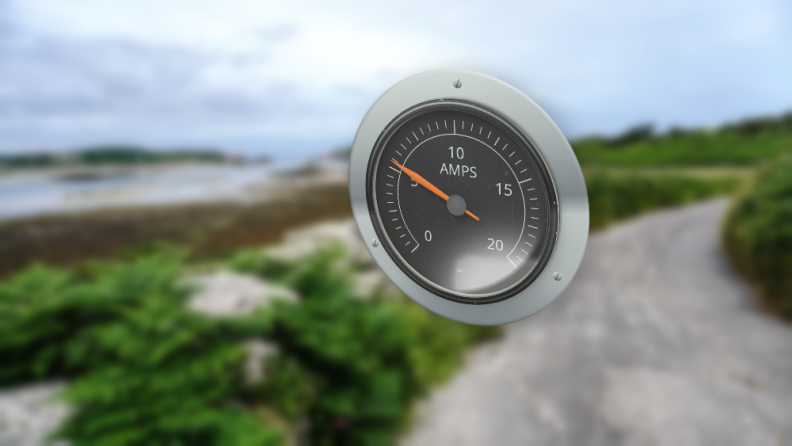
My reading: 5.5 A
